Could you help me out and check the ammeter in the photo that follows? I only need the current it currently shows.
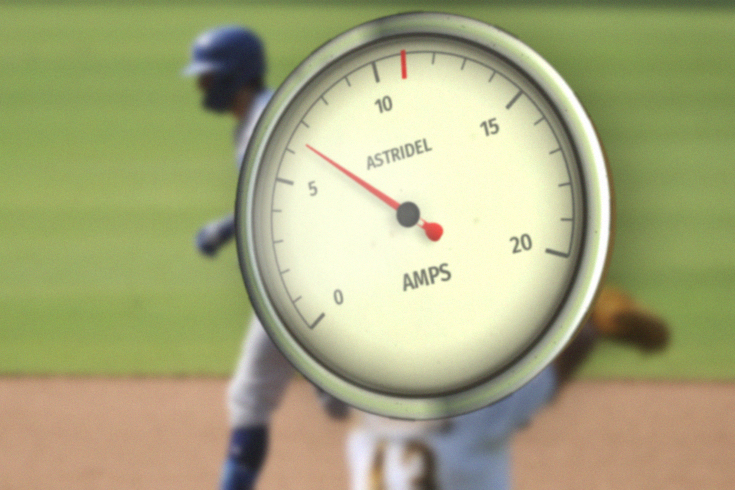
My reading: 6.5 A
